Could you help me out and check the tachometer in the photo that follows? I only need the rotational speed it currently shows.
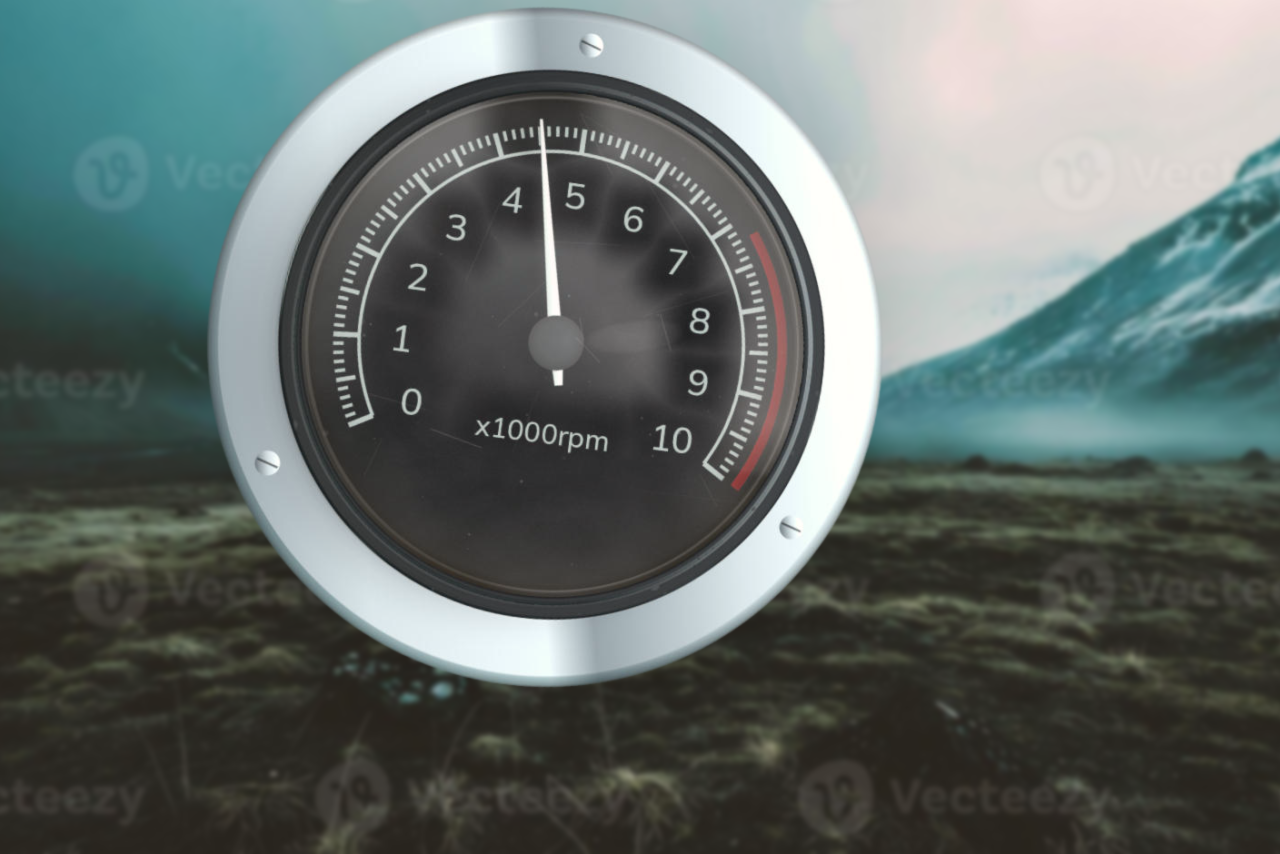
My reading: 4500 rpm
